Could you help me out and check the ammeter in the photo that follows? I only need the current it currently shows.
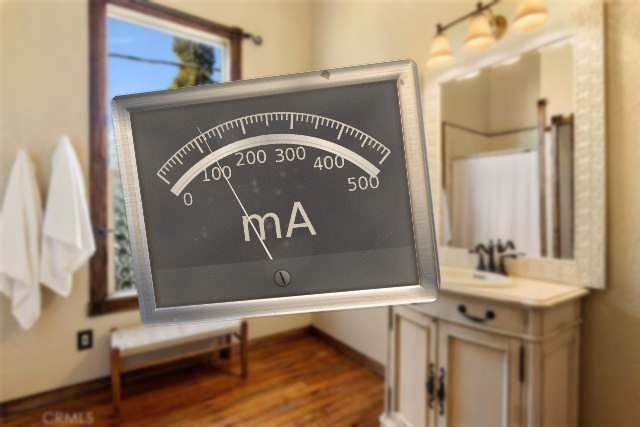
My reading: 120 mA
